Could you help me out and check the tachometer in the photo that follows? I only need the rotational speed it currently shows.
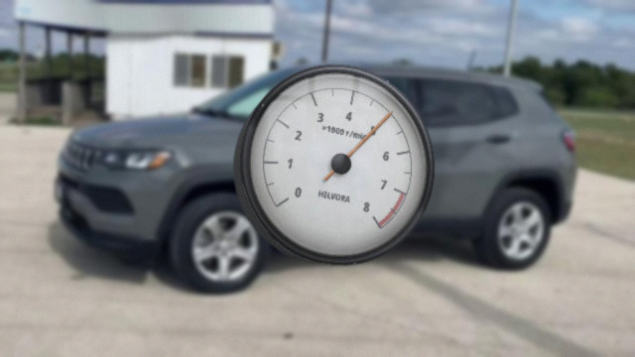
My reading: 5000 rpm
